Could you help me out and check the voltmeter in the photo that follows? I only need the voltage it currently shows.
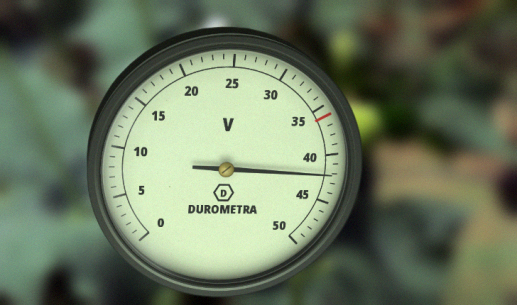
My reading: 42 V
